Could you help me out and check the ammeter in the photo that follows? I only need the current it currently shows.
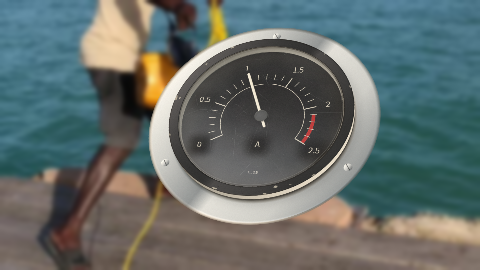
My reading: 1 A
